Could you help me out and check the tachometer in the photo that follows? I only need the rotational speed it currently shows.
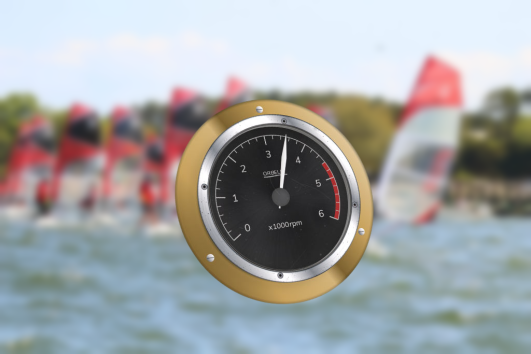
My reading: 3500 rpm
